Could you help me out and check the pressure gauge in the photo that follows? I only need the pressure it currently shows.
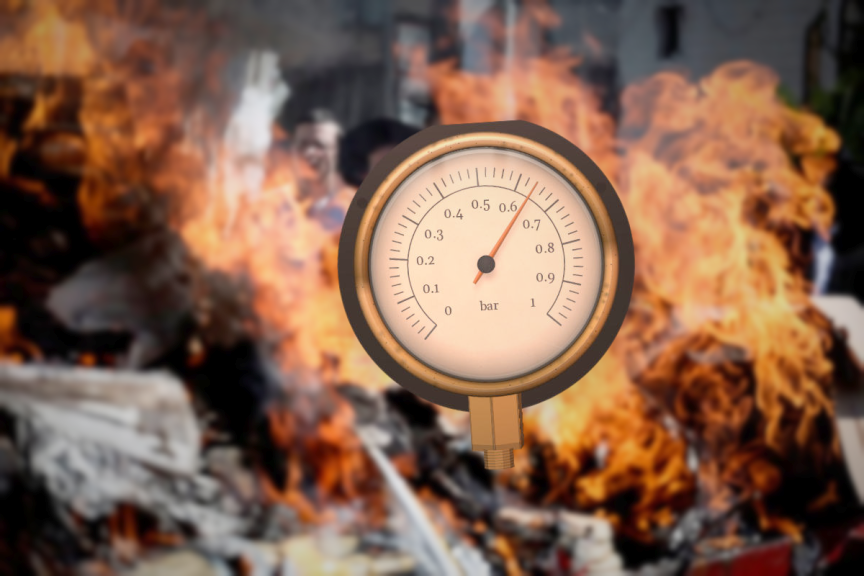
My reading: 0.64 bar
